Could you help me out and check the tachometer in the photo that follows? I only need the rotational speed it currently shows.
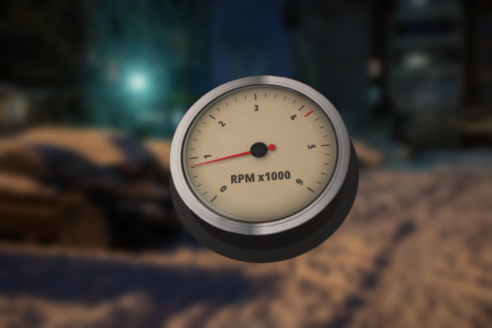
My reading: 800 rpm
